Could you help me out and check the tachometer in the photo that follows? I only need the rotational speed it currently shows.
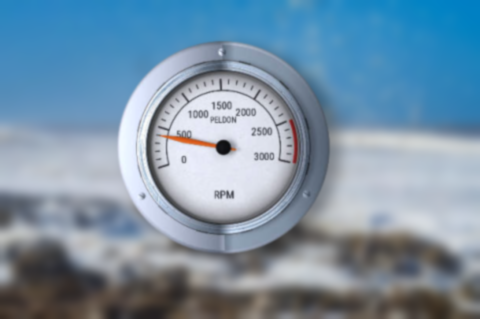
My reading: 400 rpm
